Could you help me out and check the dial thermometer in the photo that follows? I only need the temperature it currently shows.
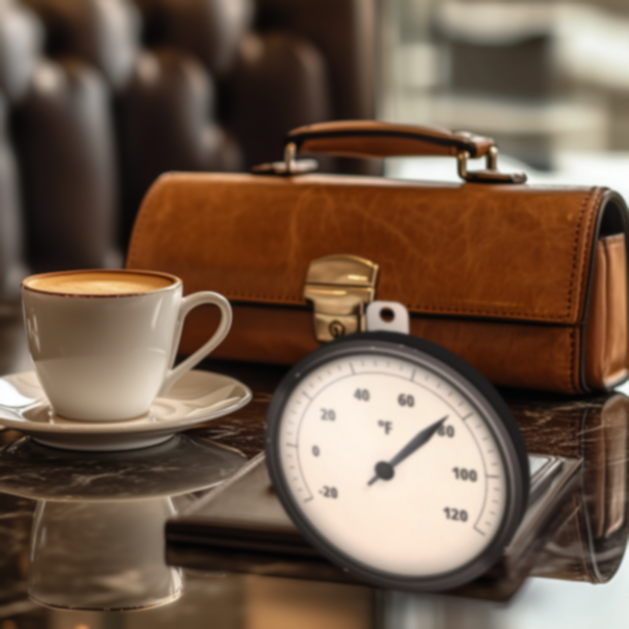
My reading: 76 °F
